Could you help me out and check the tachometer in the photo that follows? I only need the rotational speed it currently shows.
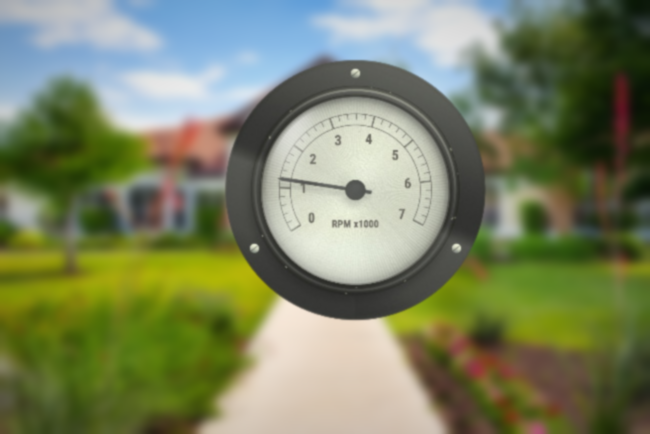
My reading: 1200 rpm
